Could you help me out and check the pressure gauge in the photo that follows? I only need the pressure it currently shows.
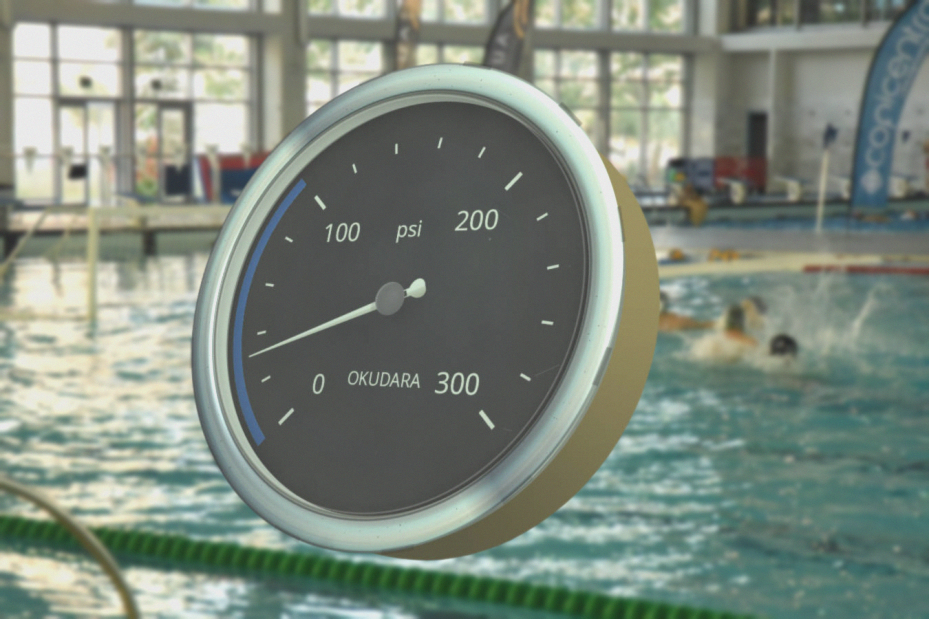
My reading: 30 psi
